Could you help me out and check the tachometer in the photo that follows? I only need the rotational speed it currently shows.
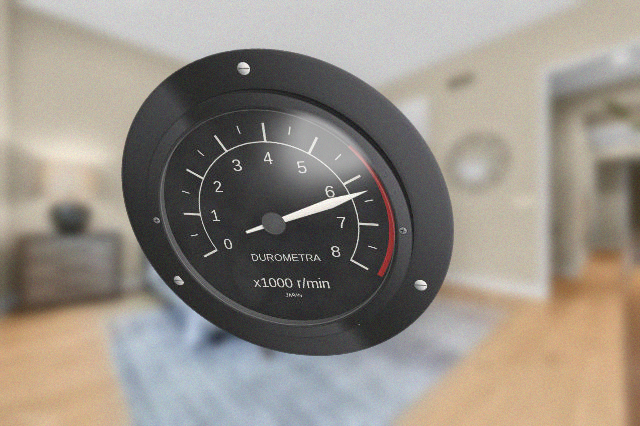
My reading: 6250 rpm
